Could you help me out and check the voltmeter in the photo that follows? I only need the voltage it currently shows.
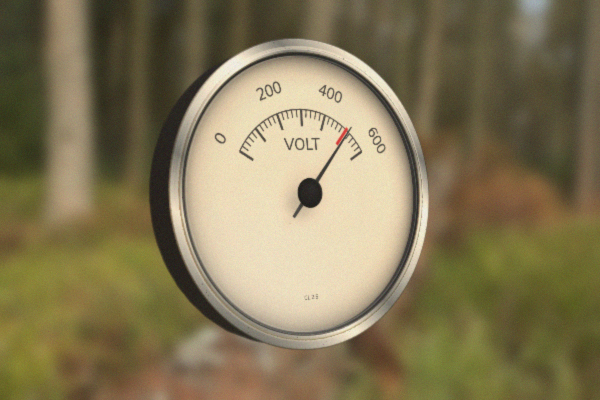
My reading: 500 V
